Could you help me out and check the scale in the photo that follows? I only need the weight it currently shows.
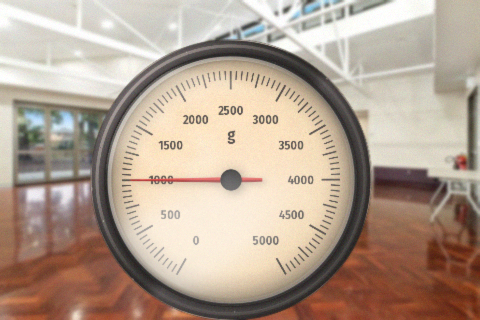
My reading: 1000 g
